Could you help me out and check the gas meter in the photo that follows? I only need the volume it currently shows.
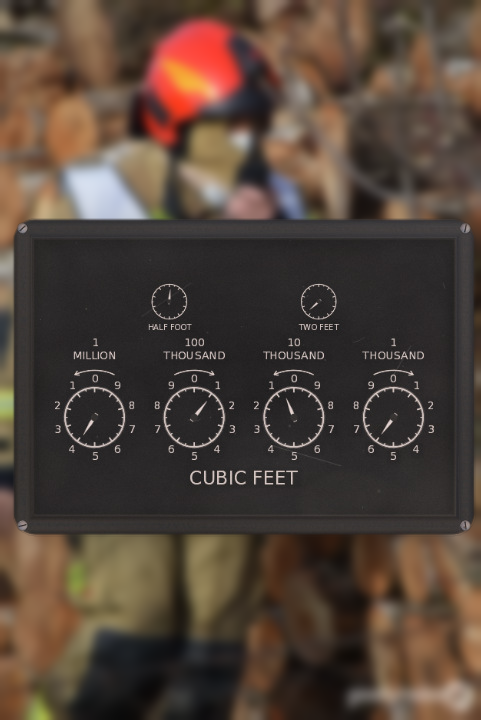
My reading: 410600 ft³
